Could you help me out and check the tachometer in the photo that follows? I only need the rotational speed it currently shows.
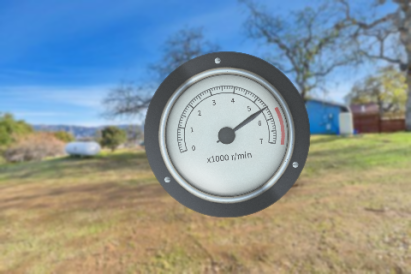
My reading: 5500 rpm
